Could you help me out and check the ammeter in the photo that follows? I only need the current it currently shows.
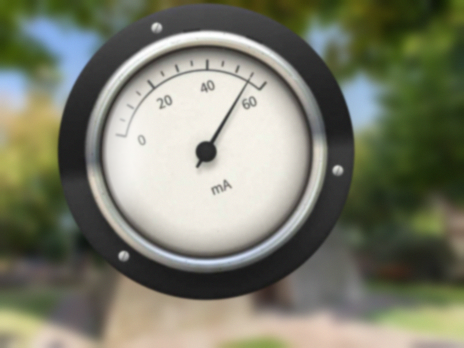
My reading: 55 mA
